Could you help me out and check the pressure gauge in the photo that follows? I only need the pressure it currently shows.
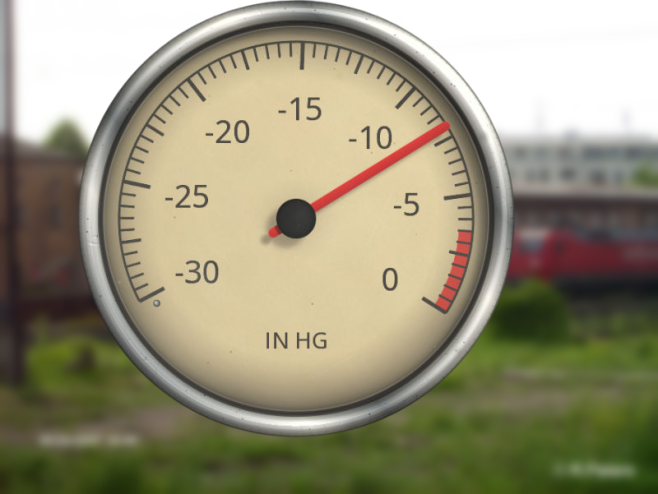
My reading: -8 inHg
